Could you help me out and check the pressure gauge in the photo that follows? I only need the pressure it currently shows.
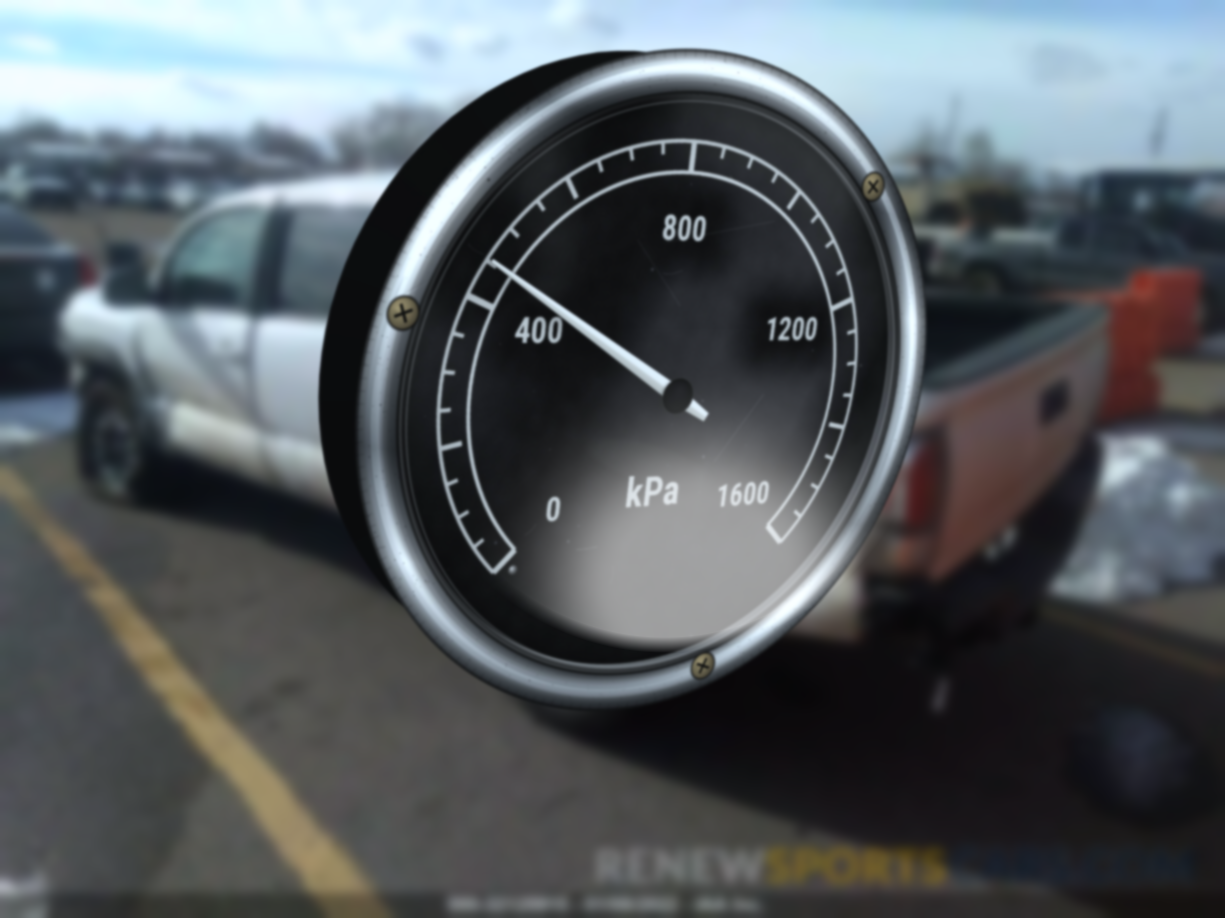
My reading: 450 kPa
